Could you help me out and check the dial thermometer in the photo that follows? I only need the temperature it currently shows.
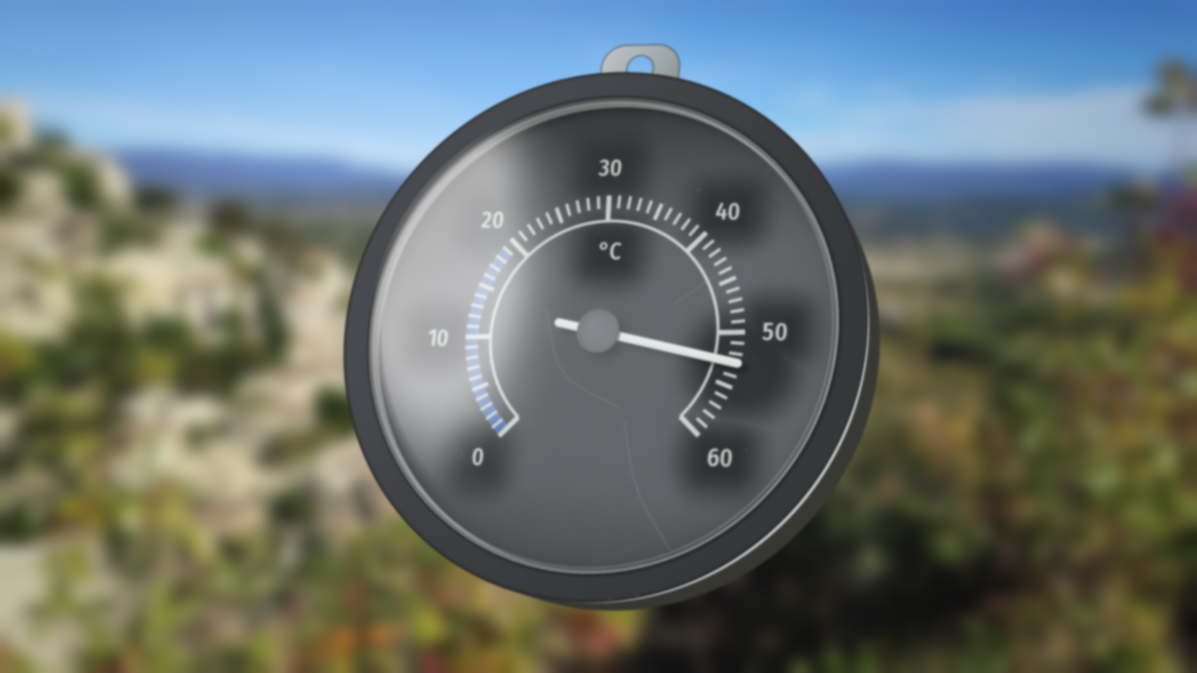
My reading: 53 °C
